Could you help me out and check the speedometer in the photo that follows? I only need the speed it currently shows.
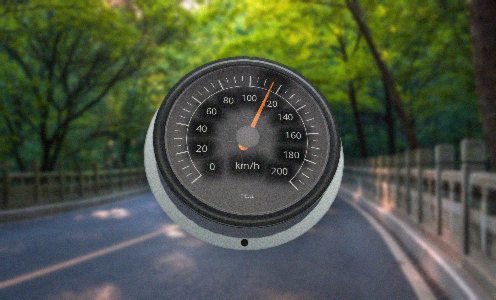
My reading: 115 km/h
